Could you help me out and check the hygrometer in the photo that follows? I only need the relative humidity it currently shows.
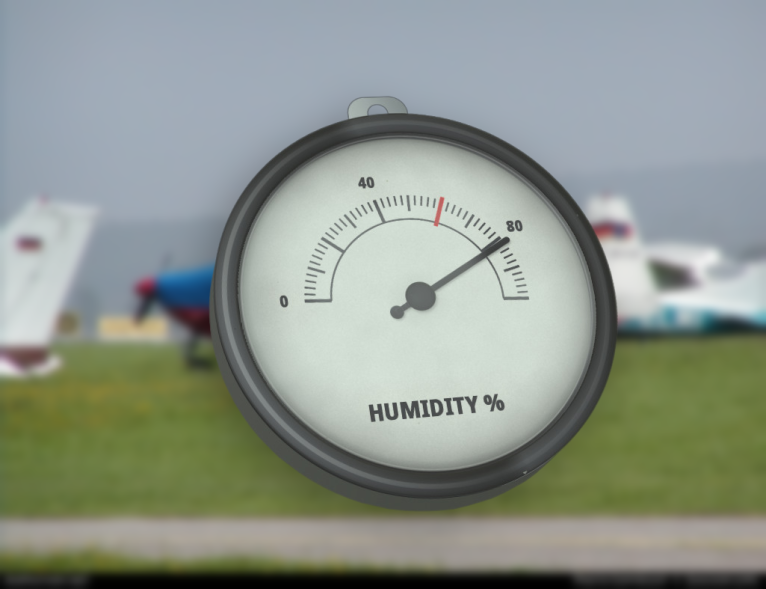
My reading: 82 %
